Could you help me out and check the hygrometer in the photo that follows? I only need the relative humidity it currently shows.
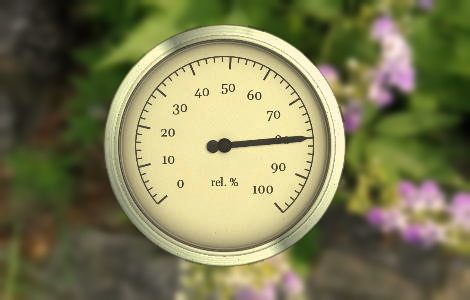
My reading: 80 %
